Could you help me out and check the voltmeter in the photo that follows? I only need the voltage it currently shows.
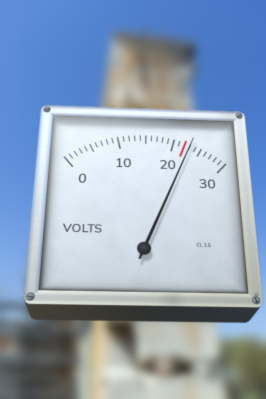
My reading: 23 V
